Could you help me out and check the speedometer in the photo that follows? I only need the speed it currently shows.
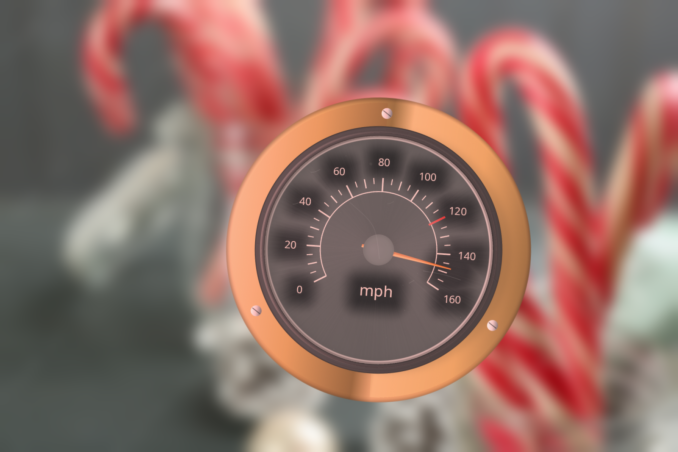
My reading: 147.5 mph
